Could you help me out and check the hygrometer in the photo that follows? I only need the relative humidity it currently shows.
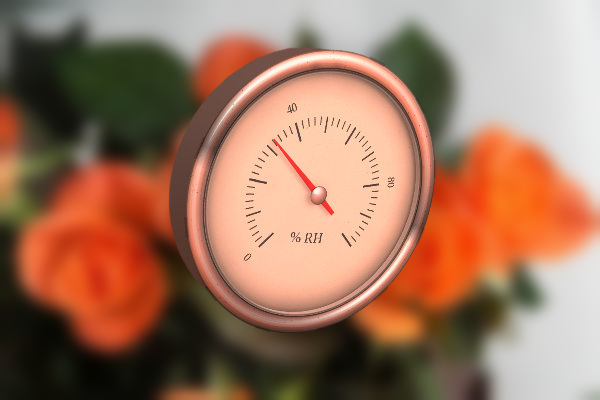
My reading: 32 %
